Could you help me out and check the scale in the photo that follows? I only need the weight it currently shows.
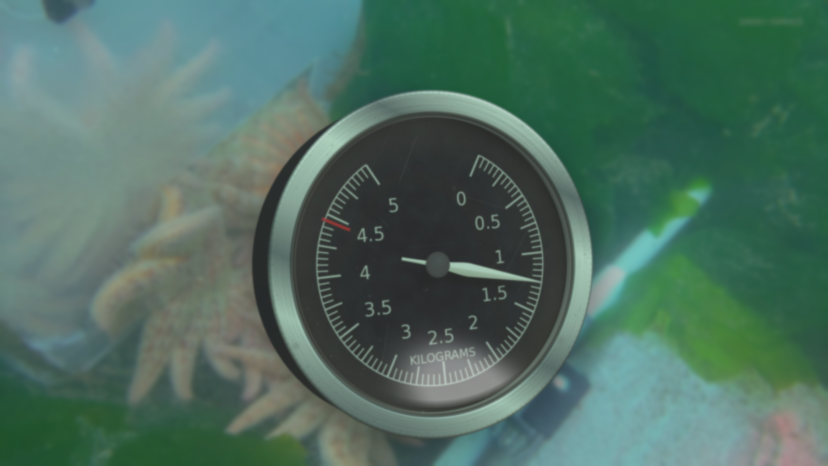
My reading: 1.25 kg
